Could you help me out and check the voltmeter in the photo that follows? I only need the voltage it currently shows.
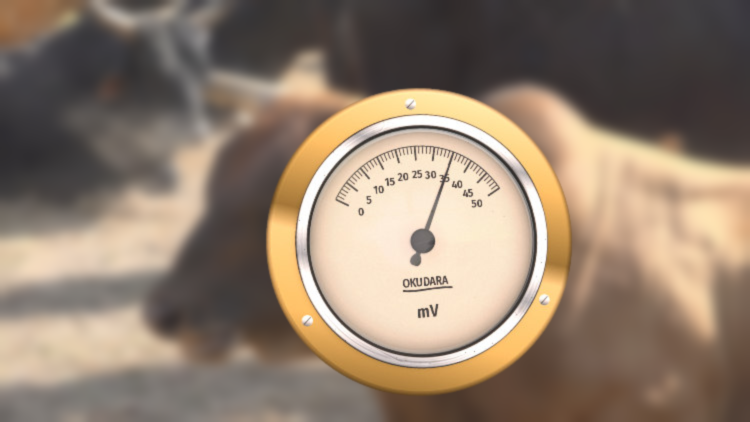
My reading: 35 mV
